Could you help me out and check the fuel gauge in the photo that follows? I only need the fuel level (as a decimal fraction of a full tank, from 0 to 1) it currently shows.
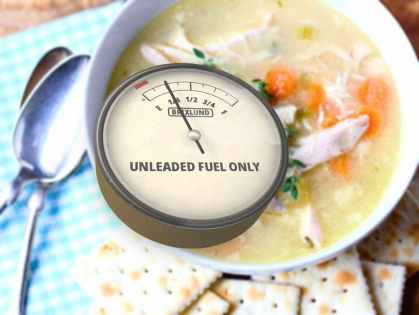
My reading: 0.25
